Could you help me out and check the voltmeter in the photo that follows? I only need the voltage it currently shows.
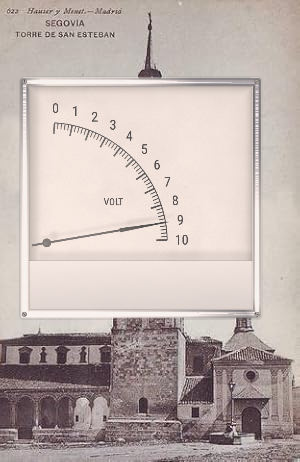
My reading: 9 V
